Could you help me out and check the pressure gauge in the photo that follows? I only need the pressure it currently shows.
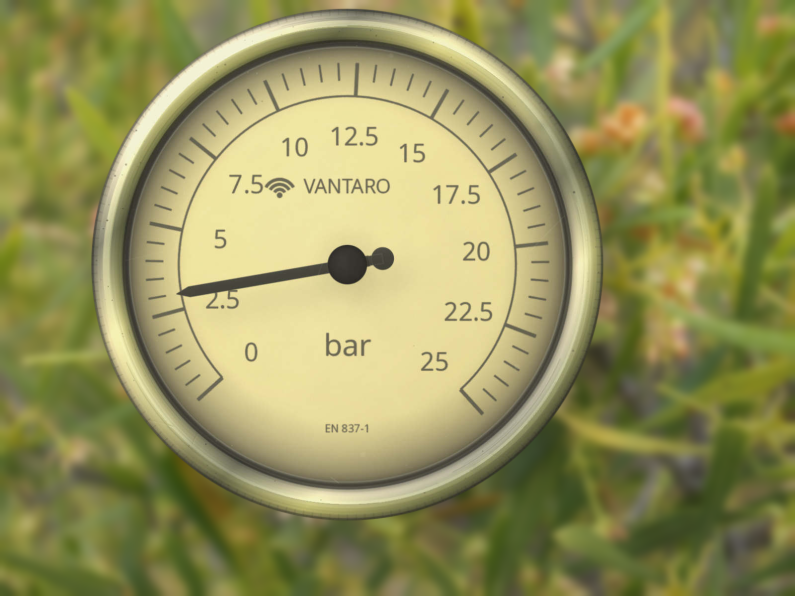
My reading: 3 bar
